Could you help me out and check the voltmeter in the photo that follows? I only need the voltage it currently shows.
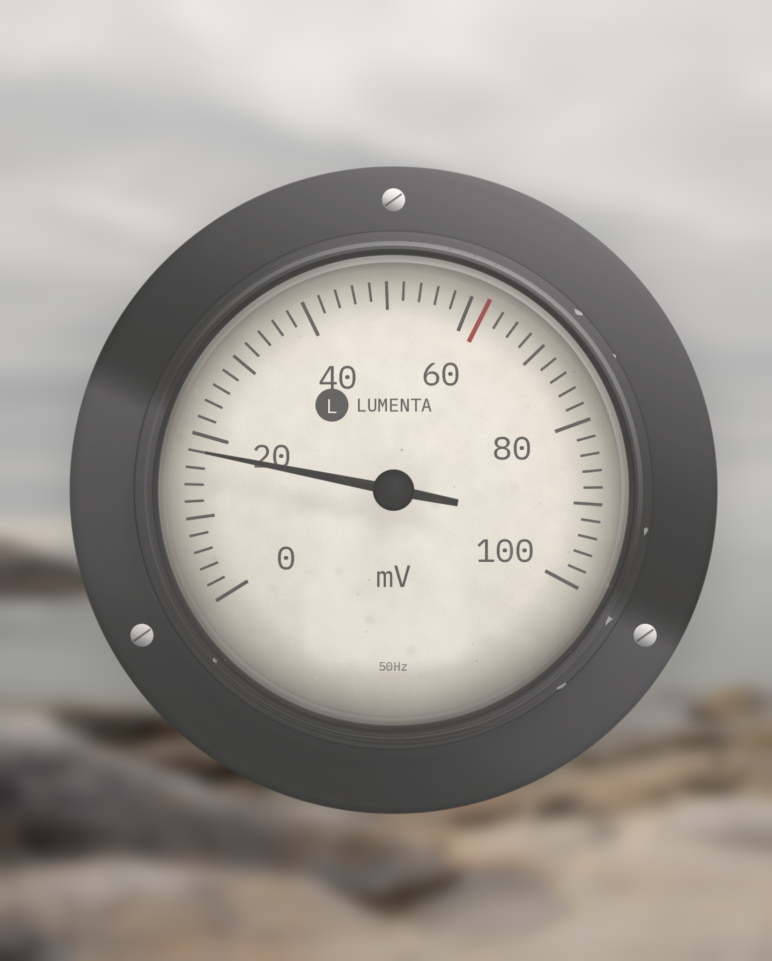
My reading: 18 mV
